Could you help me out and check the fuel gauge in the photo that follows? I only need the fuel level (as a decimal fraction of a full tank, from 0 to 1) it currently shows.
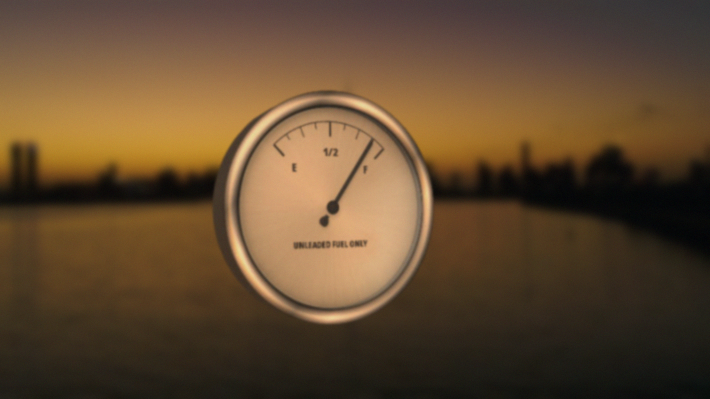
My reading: 0.875
